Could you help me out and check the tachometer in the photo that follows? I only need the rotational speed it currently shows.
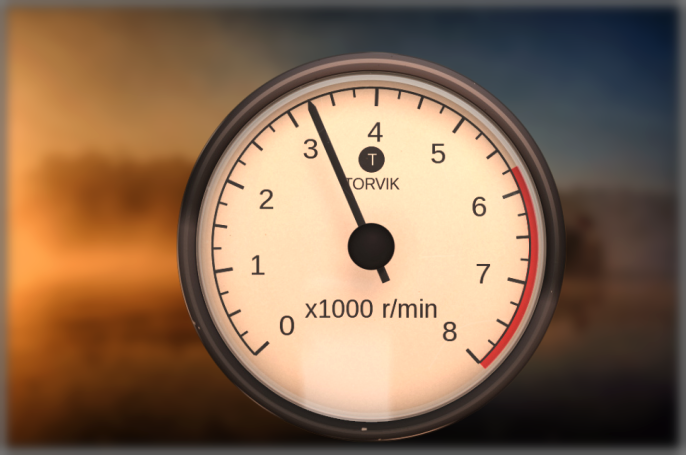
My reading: 3250 rpm
